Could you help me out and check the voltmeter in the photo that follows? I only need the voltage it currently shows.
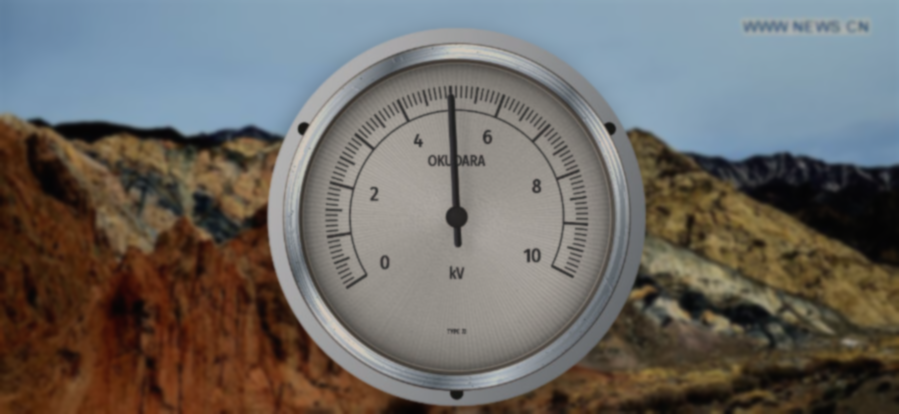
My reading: 5 kV
